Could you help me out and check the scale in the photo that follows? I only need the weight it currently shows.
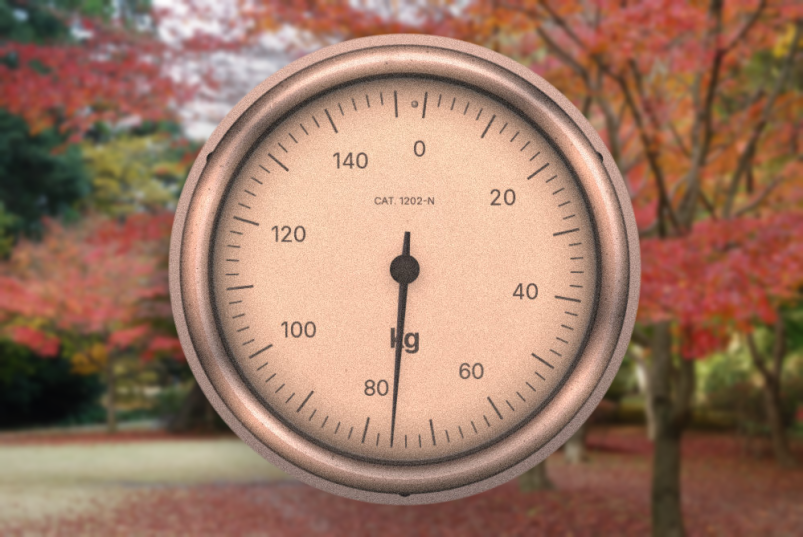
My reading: 76 kg
